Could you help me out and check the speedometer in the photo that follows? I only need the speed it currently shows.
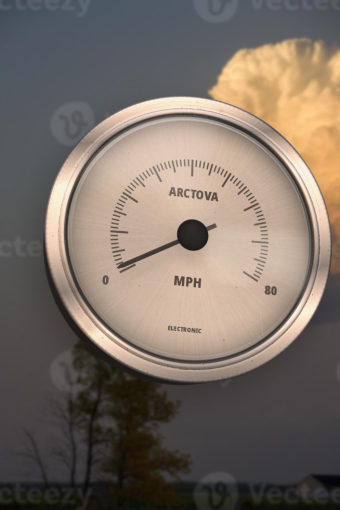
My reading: 1 mph
